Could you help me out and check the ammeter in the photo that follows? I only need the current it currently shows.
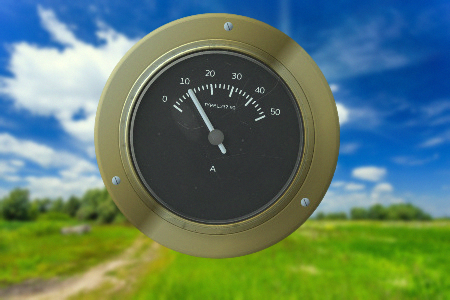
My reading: 10 A
